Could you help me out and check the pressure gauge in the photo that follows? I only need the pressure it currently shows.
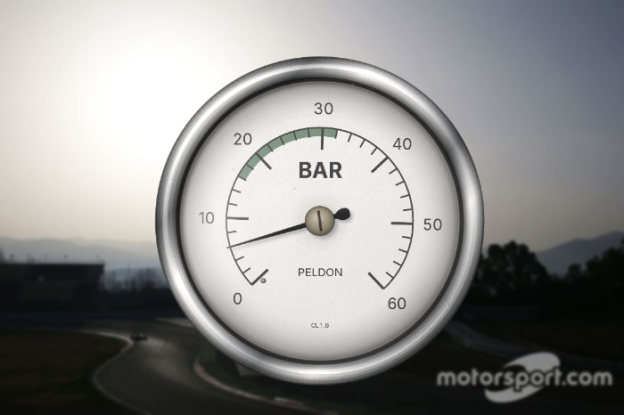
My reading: 6 bar
